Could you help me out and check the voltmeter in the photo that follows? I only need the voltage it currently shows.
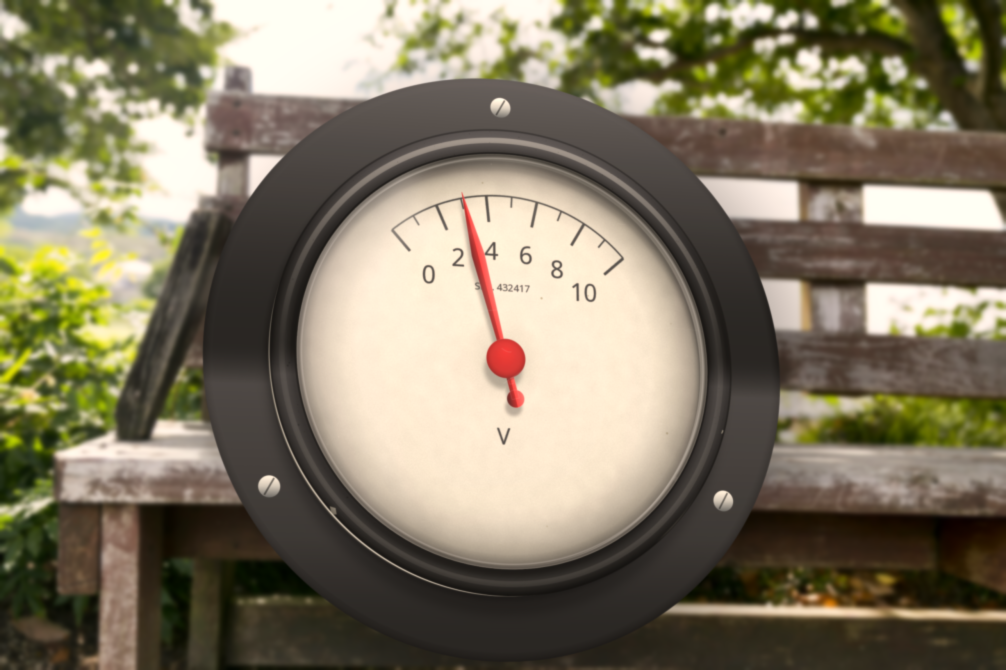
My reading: 3 V
